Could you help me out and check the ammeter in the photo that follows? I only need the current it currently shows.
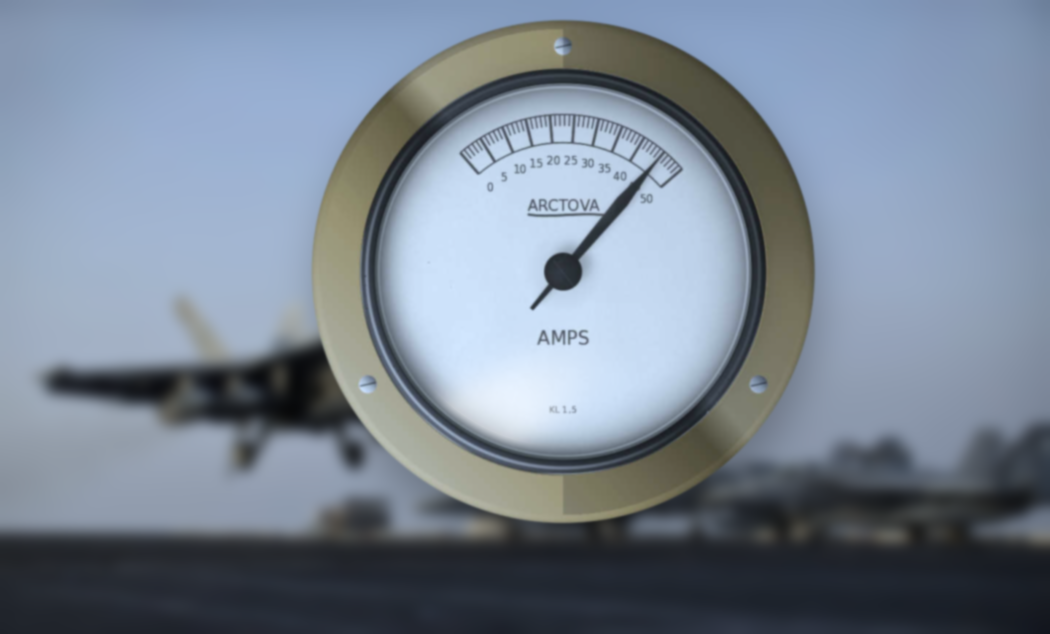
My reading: 45 A
